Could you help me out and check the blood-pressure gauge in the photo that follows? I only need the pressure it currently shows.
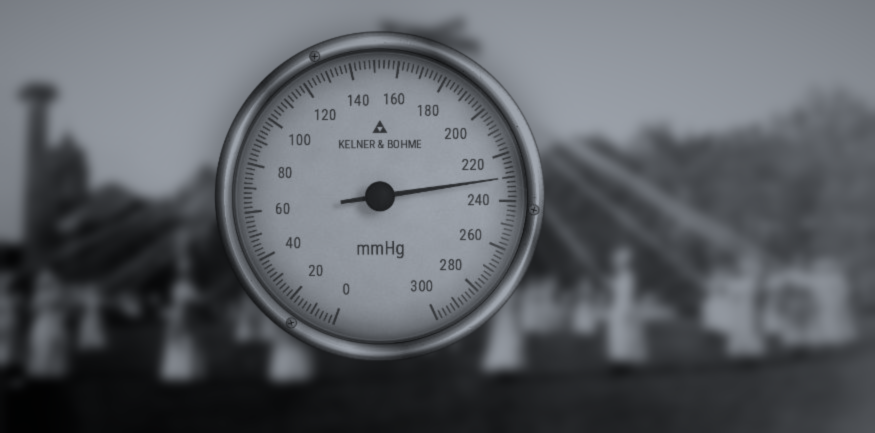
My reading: 230 mmHg
